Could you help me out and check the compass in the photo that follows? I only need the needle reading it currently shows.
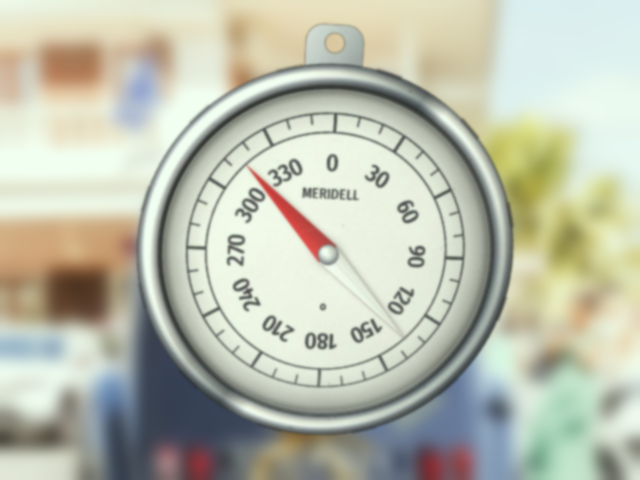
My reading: 315 °
